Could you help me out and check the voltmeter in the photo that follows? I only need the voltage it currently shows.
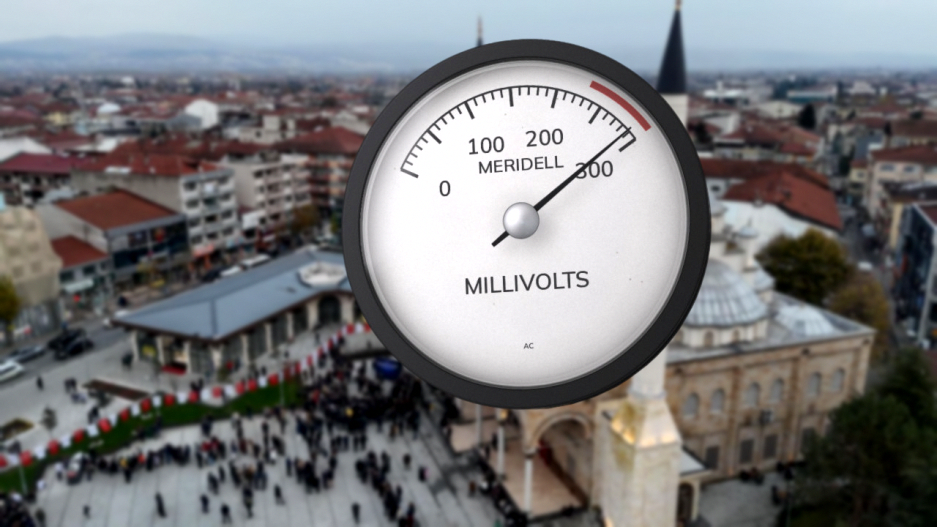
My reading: 290 mV
